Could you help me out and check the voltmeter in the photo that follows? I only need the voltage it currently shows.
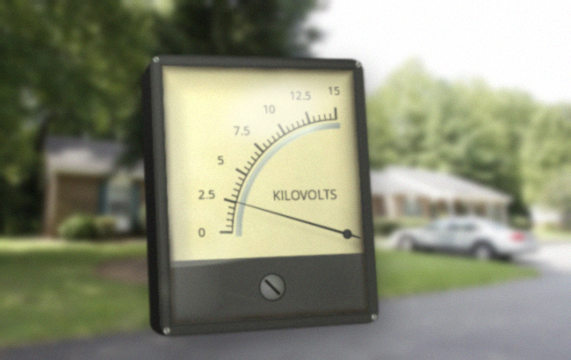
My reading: 2.5 kV
